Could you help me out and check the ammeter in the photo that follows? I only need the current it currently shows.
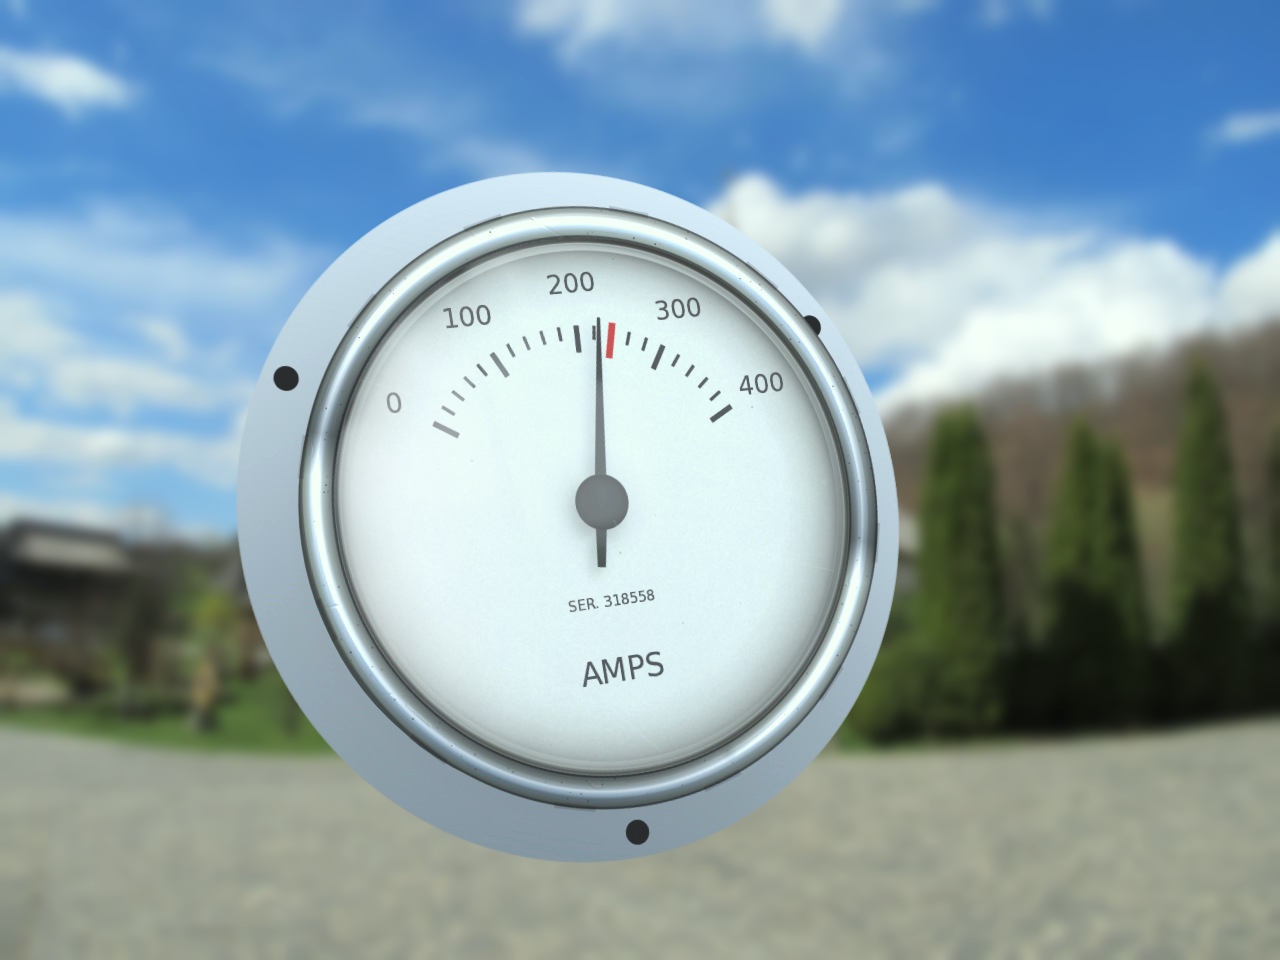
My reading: 220 A
